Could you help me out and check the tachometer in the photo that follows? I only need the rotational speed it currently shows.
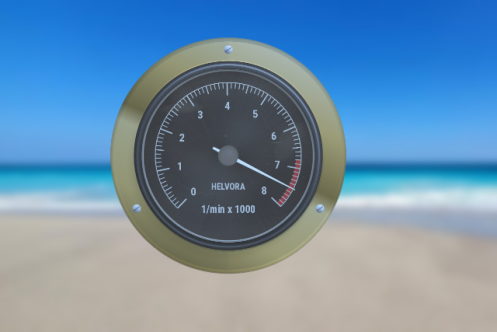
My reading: 7500 rpm
